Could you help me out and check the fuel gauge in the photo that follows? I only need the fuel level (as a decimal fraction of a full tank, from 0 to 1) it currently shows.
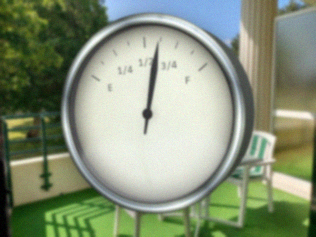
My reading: 0.625
